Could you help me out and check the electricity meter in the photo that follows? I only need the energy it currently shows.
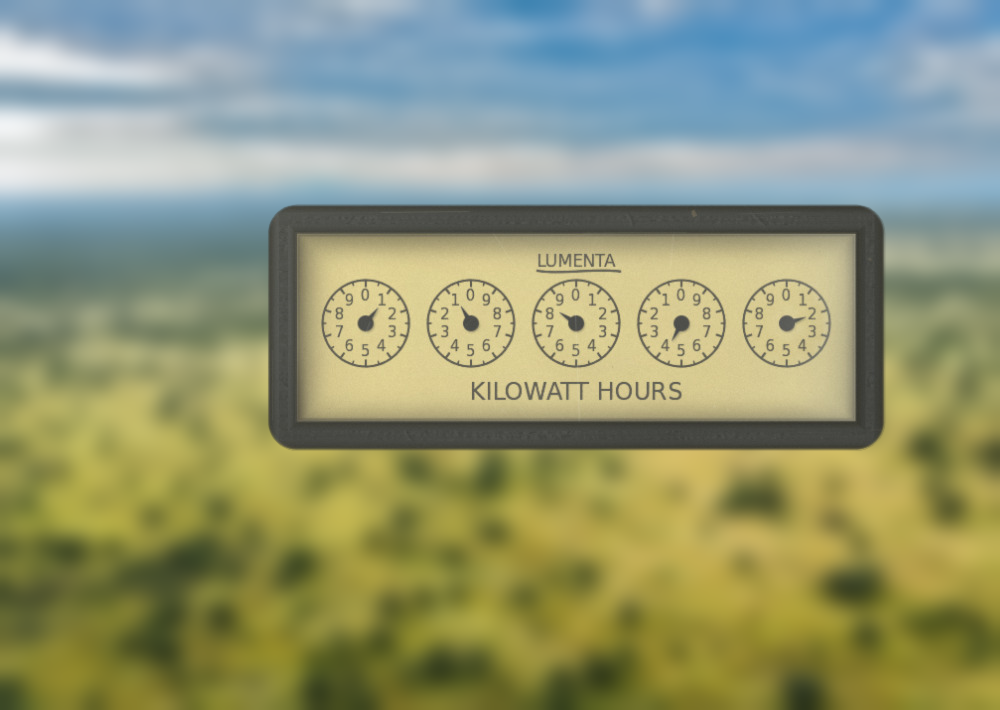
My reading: 10842 kWh
